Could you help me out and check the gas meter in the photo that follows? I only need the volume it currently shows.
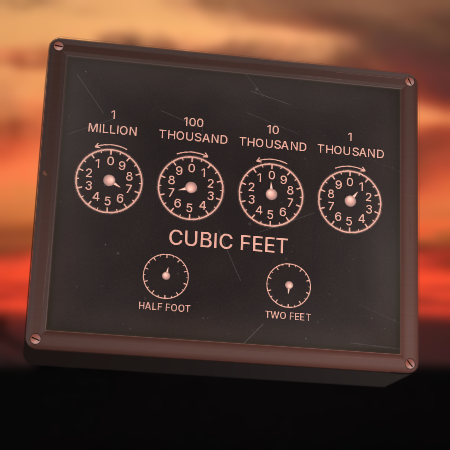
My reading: 670100 ft³
